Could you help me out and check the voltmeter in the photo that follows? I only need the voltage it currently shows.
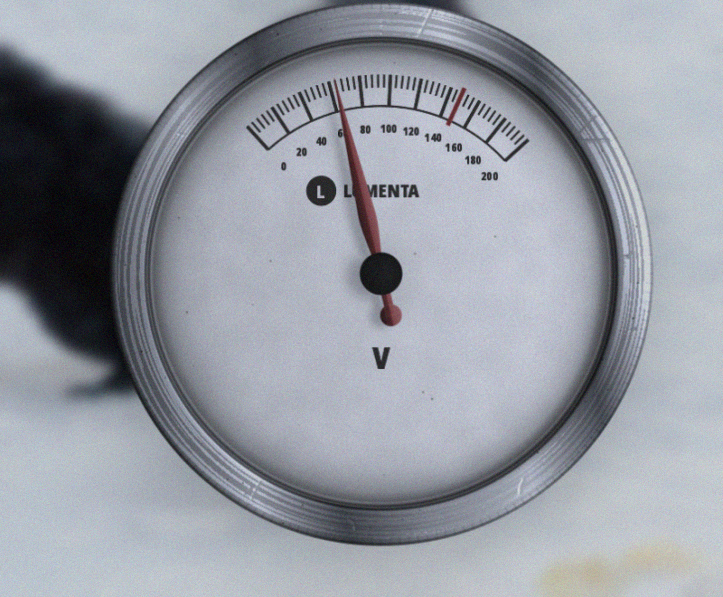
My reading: 64 V
